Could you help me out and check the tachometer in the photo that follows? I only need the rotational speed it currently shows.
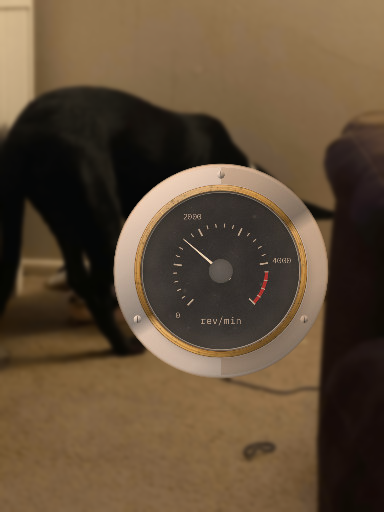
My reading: 1600 rpm
